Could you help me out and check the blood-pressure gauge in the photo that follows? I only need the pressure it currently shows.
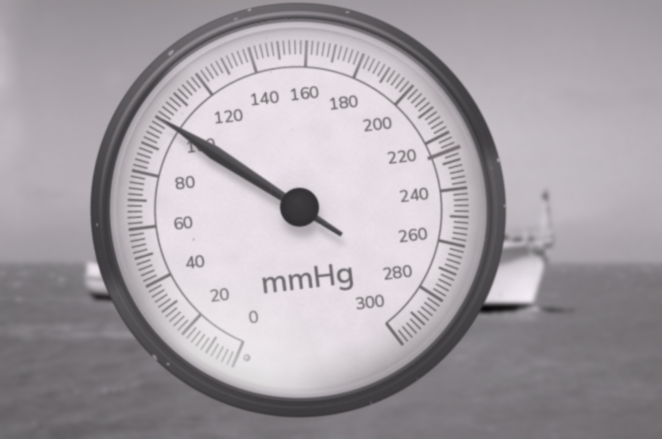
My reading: 100 mmHg
